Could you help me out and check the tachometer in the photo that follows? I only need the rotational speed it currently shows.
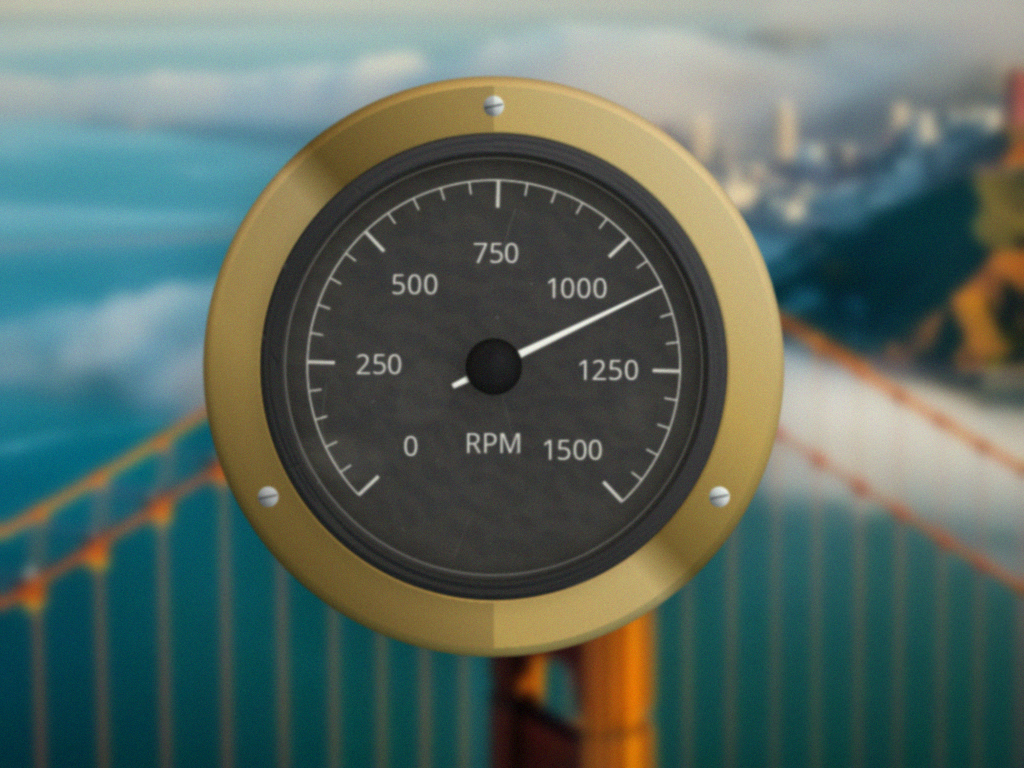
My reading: 1100 rpm
